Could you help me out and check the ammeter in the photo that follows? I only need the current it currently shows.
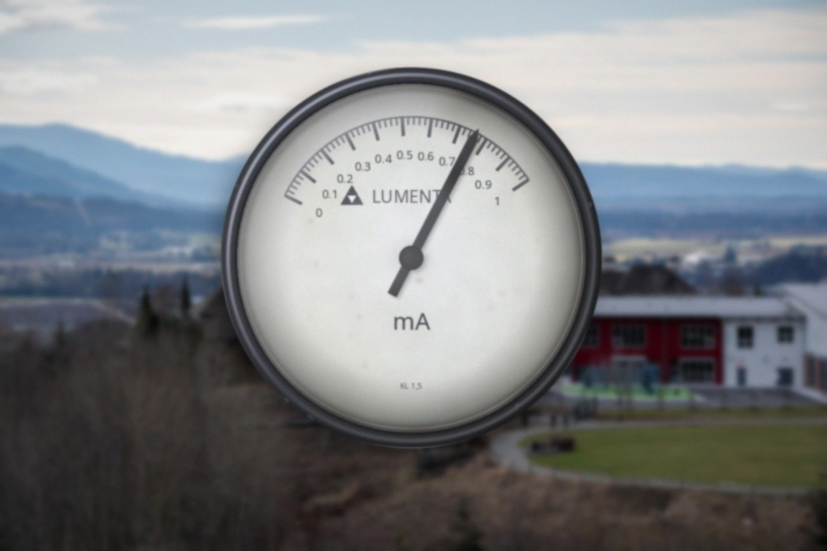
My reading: 0.76 mA
